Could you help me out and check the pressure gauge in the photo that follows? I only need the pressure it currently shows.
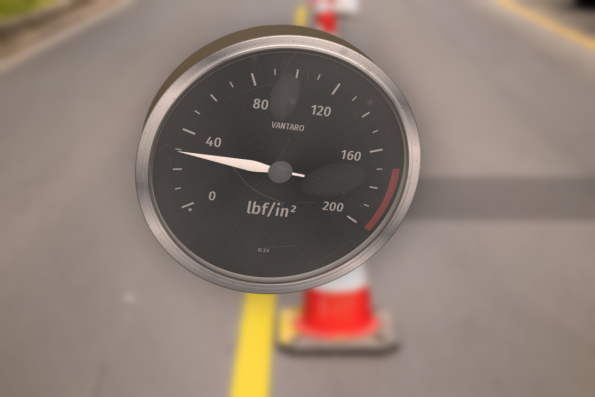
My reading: 30 psi
